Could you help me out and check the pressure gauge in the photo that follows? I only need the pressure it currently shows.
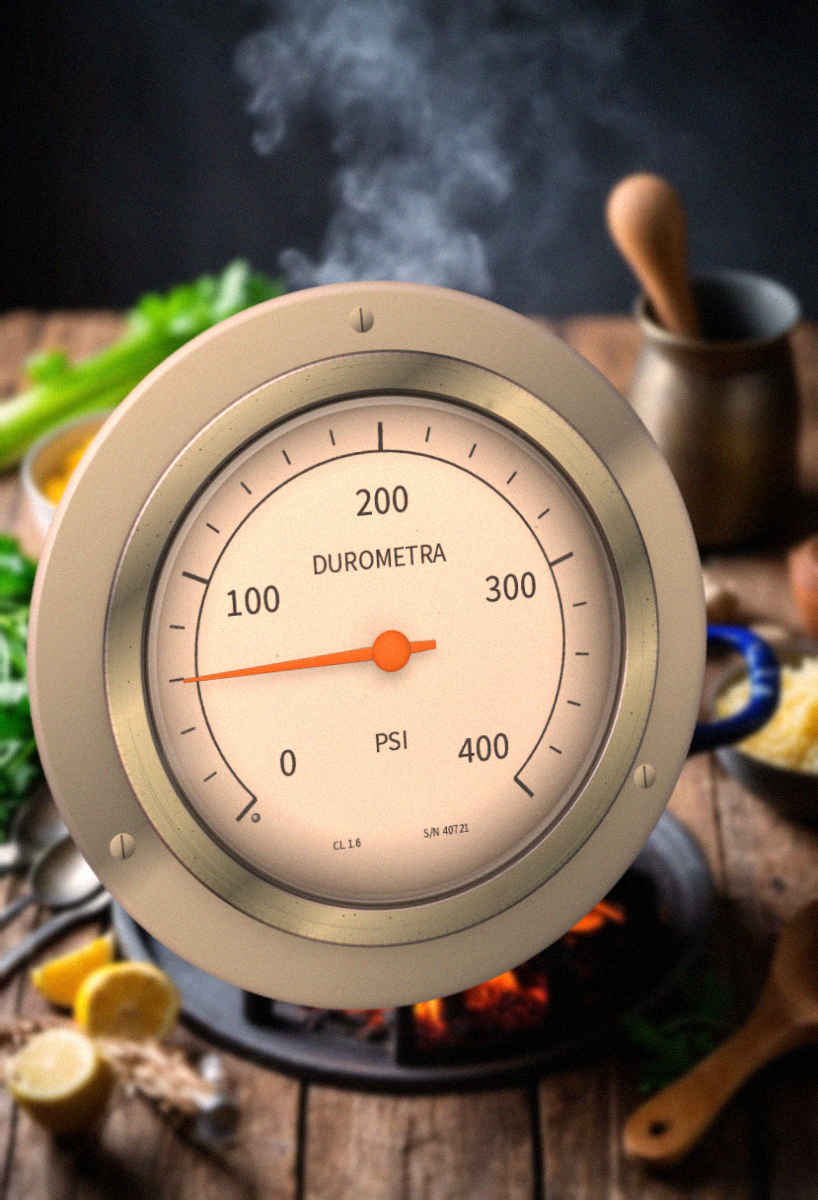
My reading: 60 psi
